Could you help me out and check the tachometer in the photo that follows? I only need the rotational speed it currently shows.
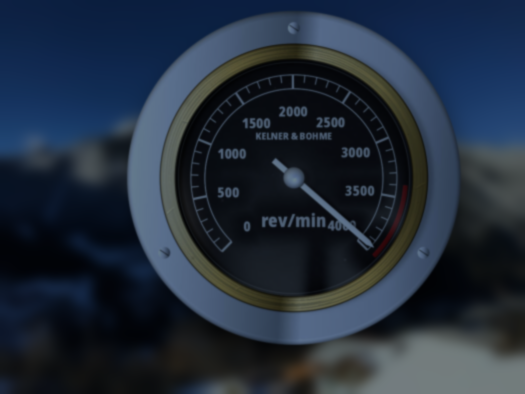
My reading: 3950 rpm
